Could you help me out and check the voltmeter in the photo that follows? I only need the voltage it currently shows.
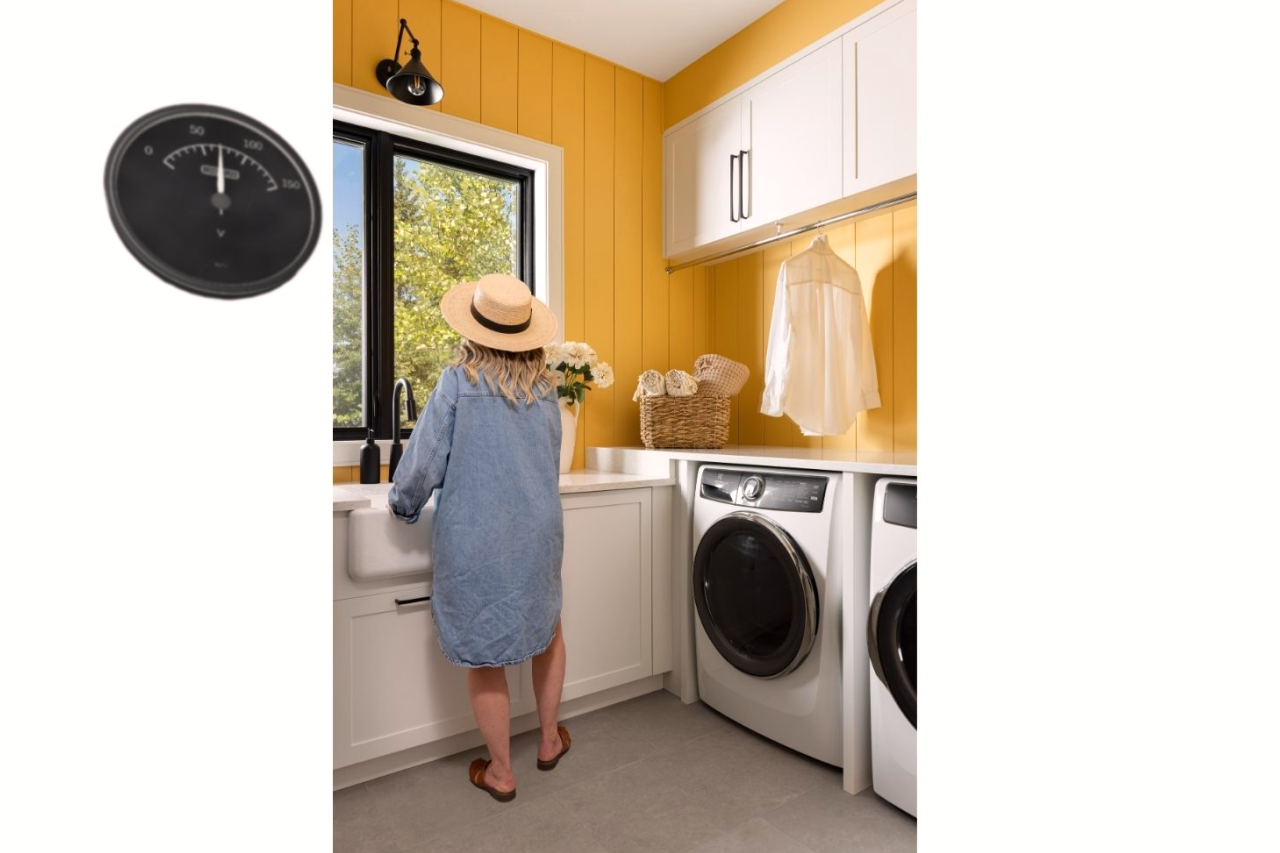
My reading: 70 V
